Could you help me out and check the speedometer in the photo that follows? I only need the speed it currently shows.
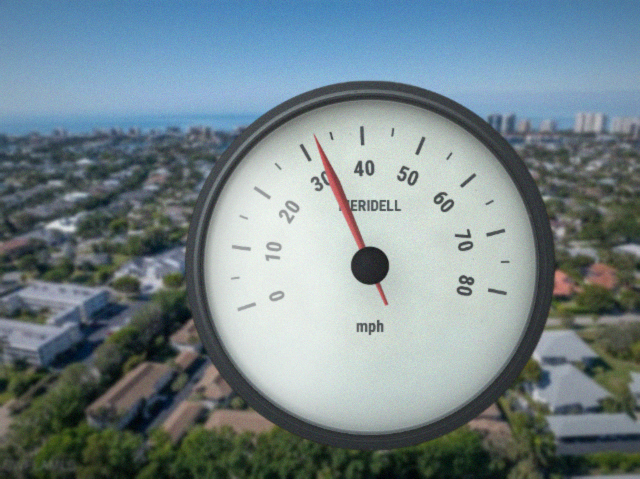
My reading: 32.5 mph
